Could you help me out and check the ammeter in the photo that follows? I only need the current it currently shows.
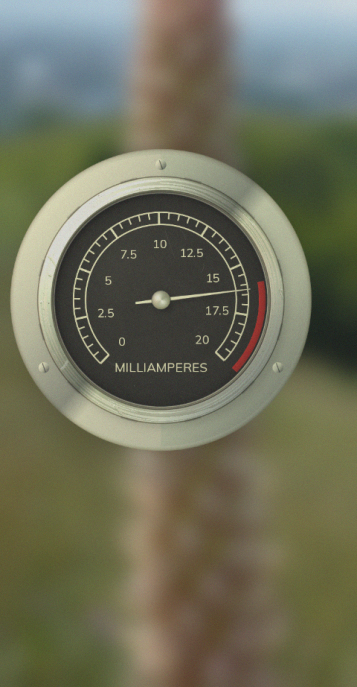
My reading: 16.25 mA
